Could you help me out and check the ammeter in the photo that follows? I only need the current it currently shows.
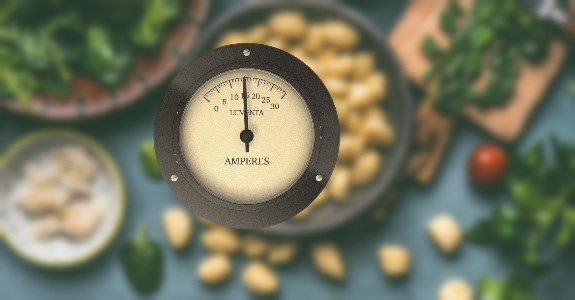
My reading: 15 A
